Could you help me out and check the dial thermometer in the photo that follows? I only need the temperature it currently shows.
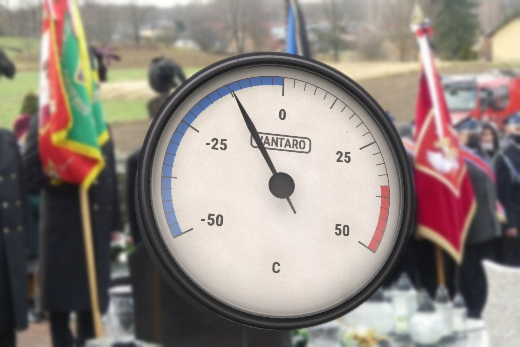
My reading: -12.5 °C
